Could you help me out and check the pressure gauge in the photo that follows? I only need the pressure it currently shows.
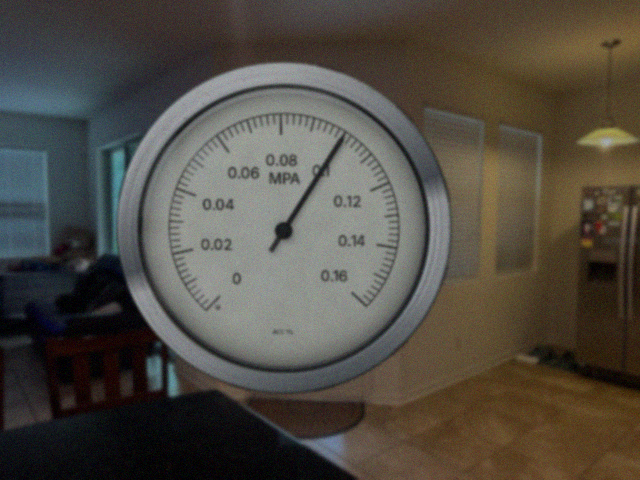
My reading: 0.1 MPa
